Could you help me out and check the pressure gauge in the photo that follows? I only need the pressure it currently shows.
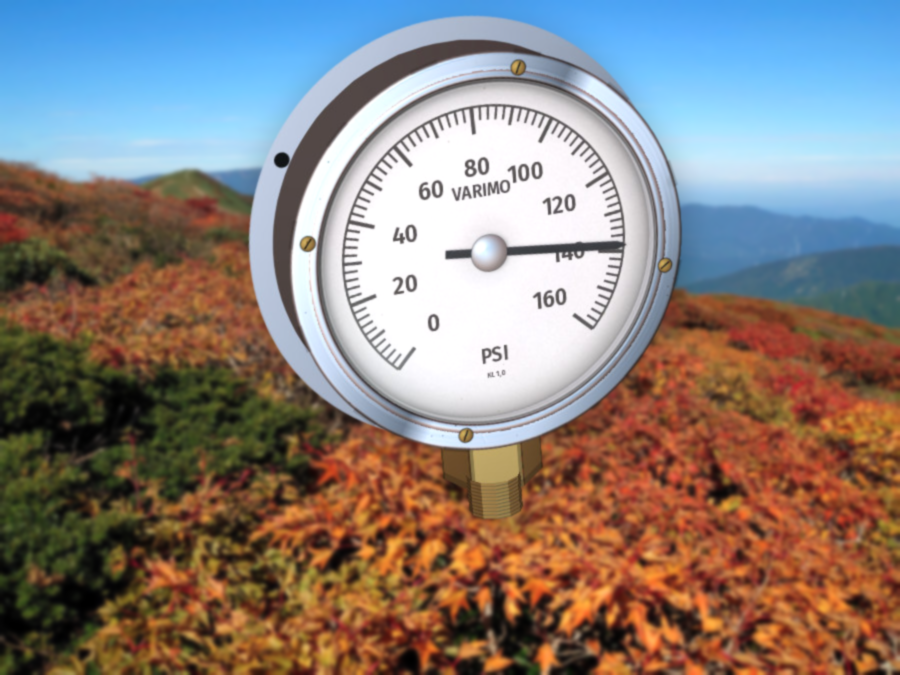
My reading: 138 psi
